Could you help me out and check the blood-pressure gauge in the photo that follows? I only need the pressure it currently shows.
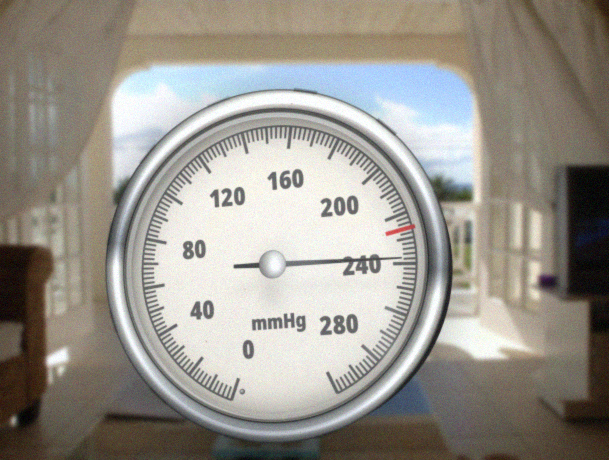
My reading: 238 mmHg
